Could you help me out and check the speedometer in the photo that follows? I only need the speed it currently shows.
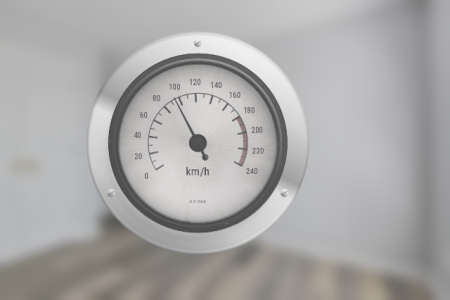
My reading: 95 km/h
